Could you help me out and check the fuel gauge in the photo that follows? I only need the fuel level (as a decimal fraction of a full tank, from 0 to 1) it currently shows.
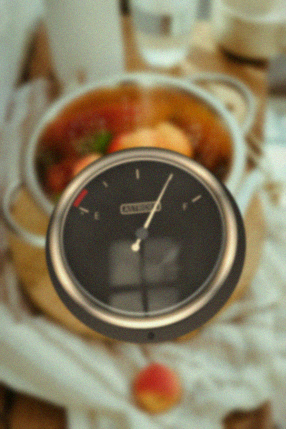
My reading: 0.75
